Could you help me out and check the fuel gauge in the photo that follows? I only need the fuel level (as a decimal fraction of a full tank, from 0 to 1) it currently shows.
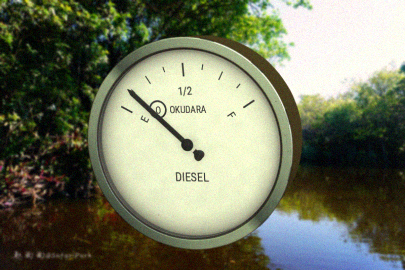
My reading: 0.125
